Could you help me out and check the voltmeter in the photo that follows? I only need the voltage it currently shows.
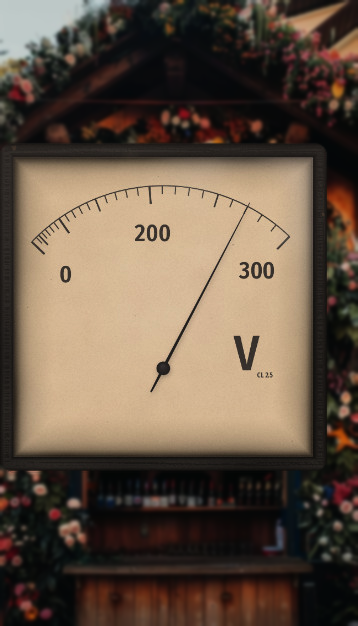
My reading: 270 V
